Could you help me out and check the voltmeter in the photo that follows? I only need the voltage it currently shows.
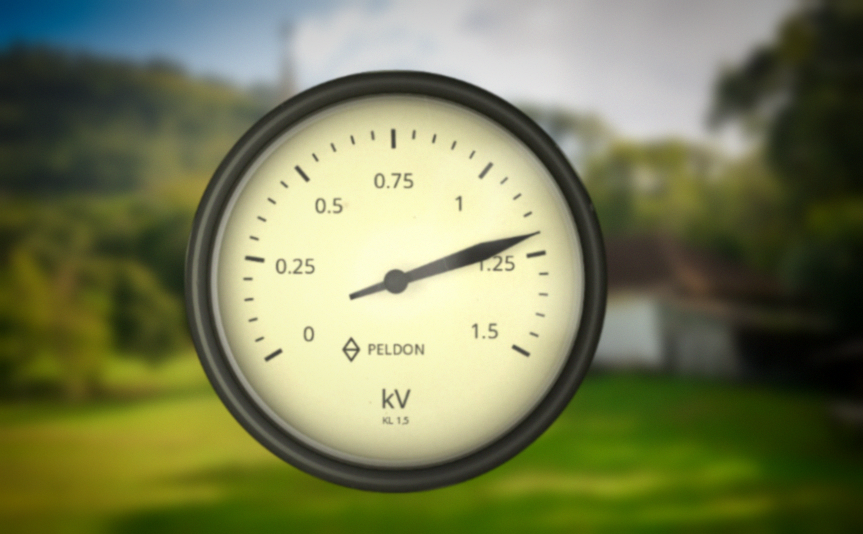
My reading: 1.2 kV
